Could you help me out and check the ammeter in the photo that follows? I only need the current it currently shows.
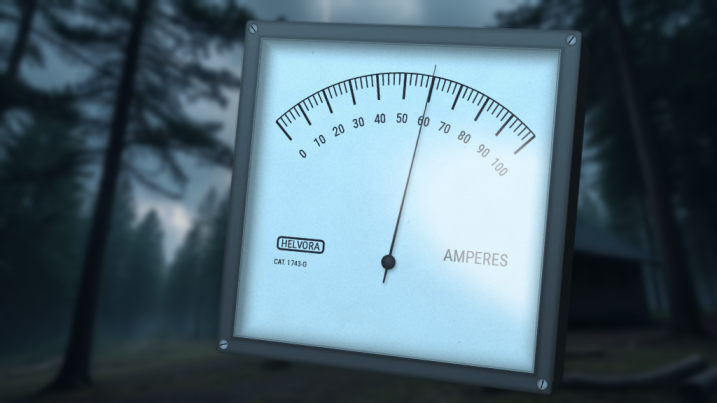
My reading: 60 A
